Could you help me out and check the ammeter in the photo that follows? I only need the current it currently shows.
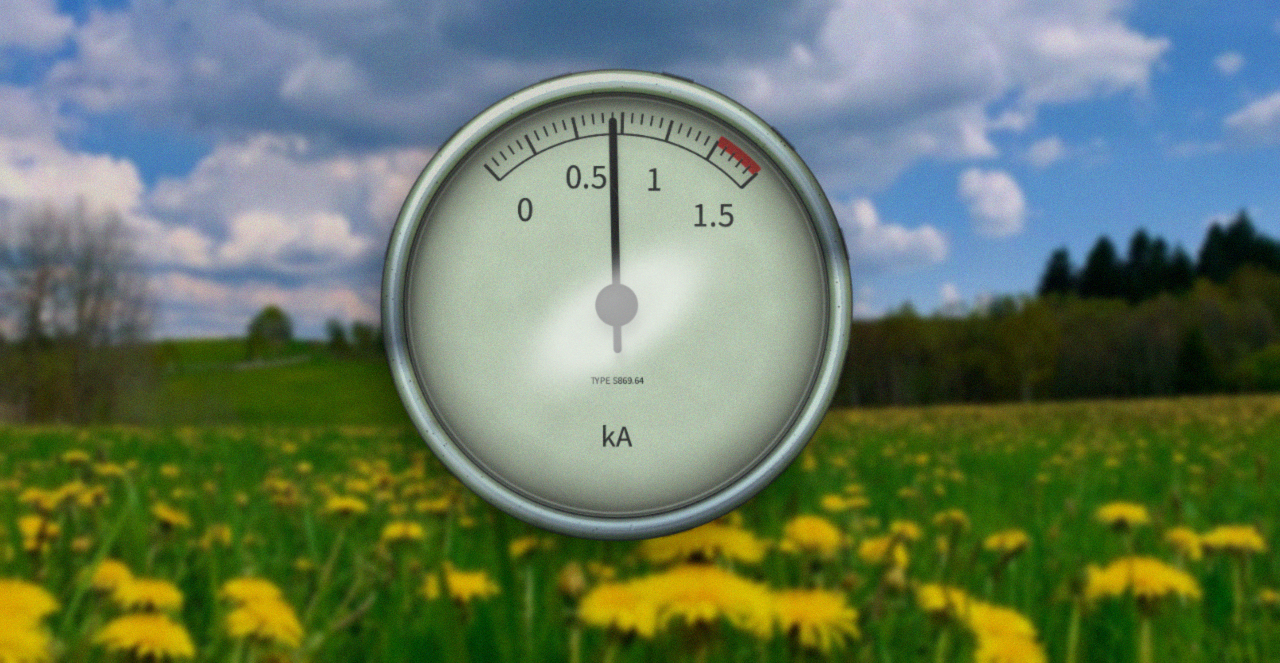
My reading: 0.7 kA
